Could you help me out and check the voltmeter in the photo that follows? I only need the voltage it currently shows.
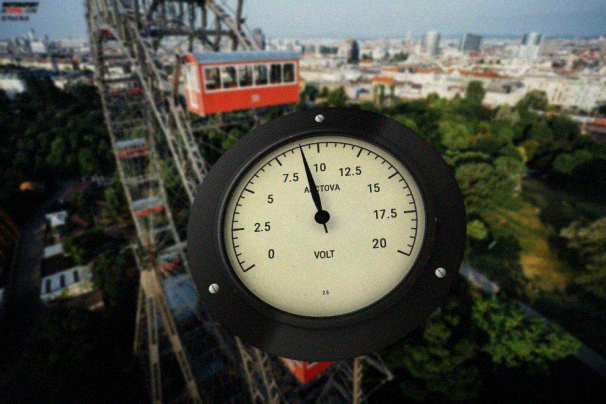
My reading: 9 V
